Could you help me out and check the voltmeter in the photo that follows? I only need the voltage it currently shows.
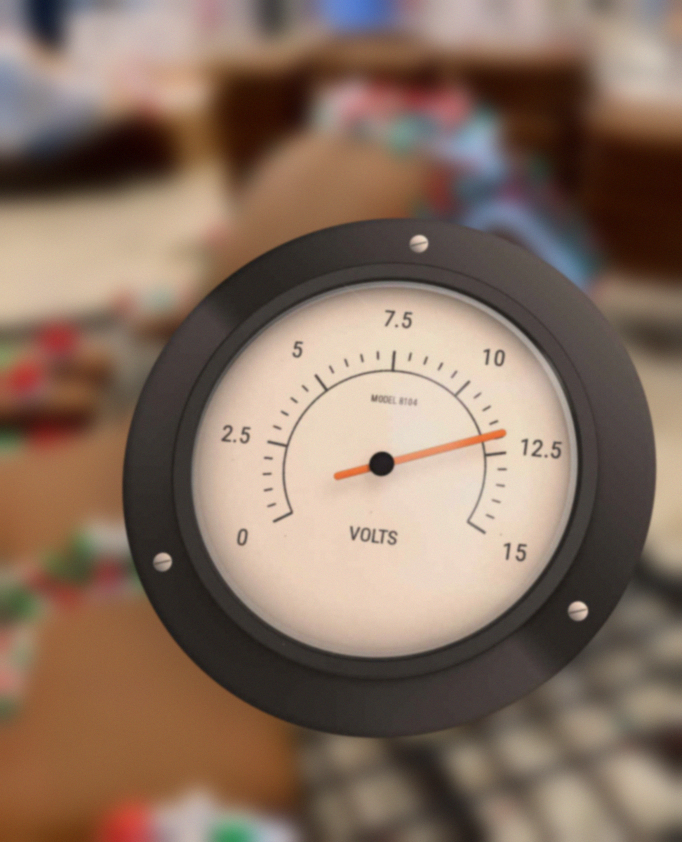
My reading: 12 V
